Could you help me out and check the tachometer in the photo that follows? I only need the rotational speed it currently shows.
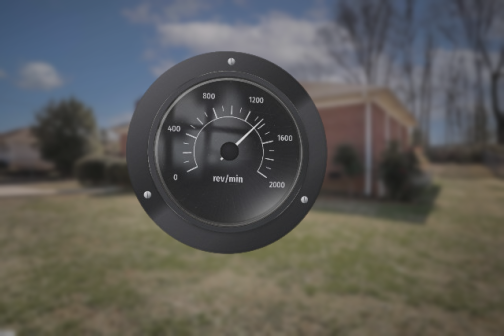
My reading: 1350 rpm
